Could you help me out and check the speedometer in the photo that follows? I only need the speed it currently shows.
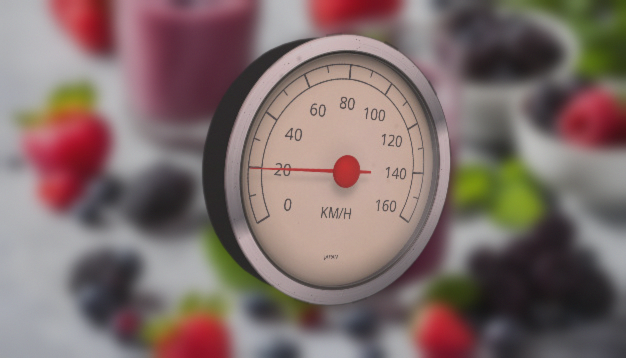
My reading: 20 km/h
